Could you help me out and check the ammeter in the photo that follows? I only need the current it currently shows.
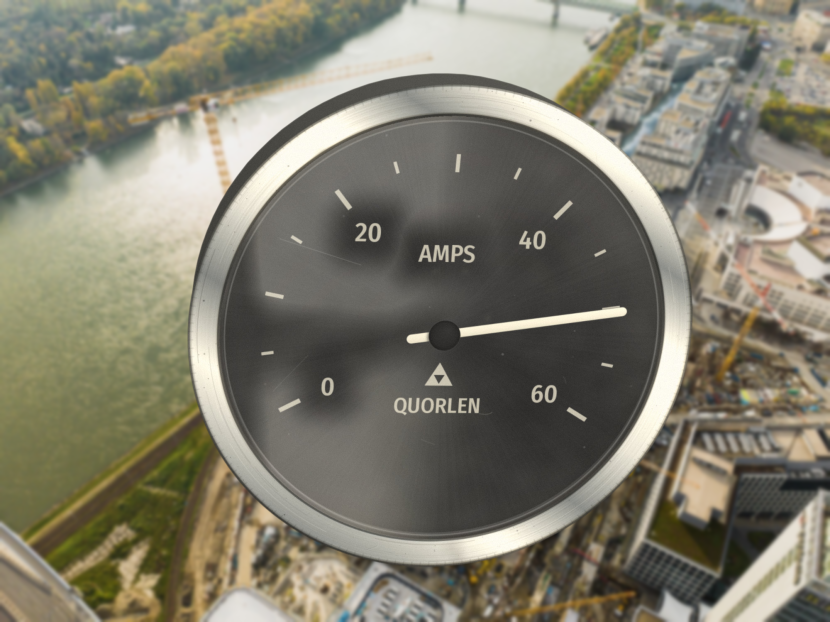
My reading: 50 A
